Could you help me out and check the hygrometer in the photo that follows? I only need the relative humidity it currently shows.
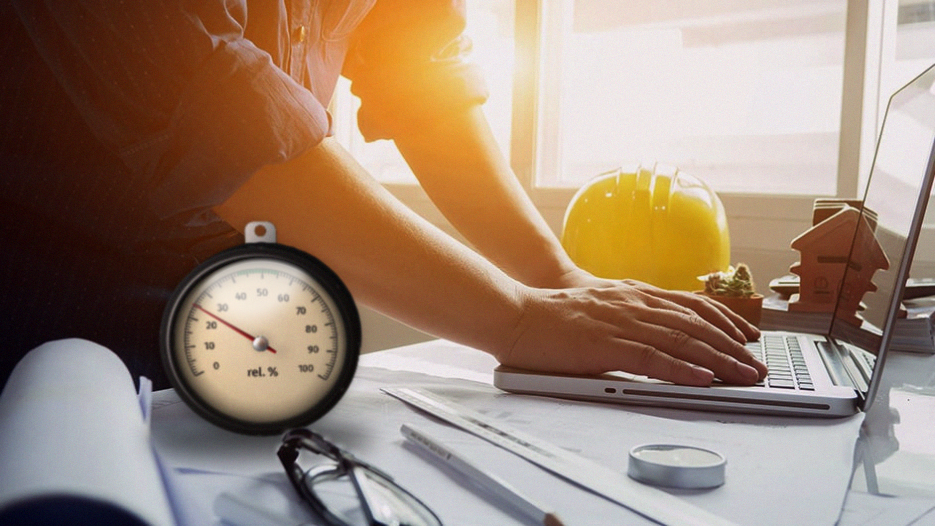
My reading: 25 %
